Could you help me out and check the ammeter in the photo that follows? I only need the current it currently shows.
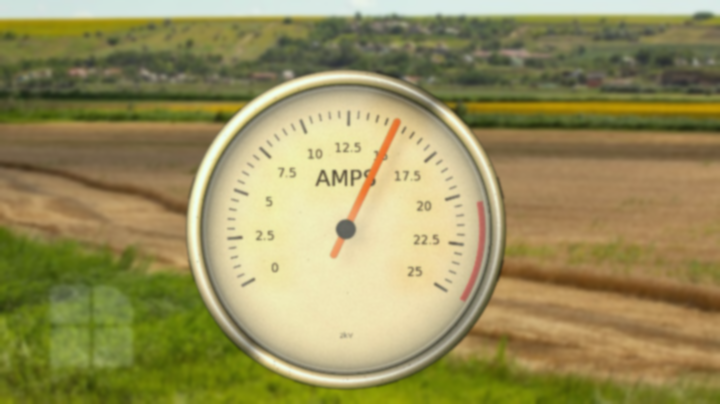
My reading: 15 A
